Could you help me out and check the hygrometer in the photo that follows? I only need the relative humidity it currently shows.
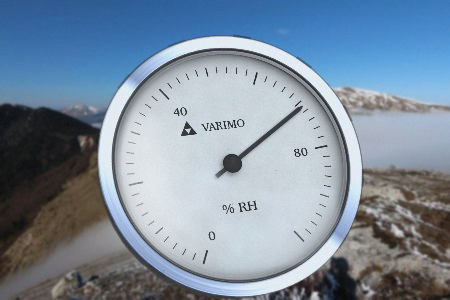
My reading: 71 %
